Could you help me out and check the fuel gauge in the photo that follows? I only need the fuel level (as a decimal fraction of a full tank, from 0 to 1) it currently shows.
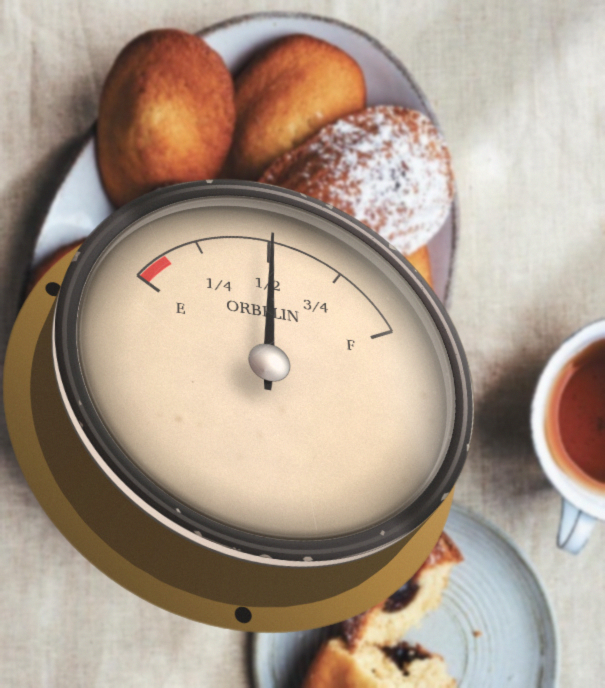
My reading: 0.5
